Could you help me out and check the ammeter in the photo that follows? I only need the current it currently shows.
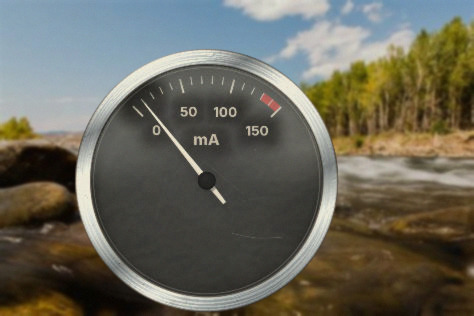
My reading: 10 mA
